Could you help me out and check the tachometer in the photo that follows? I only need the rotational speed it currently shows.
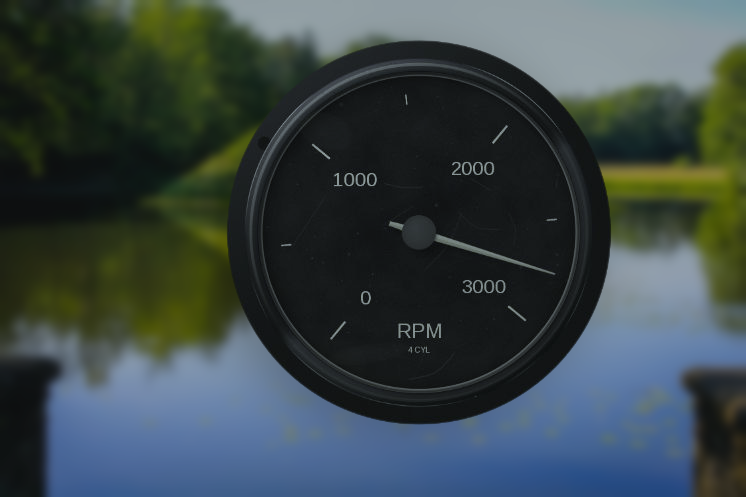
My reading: 2750 rpm
